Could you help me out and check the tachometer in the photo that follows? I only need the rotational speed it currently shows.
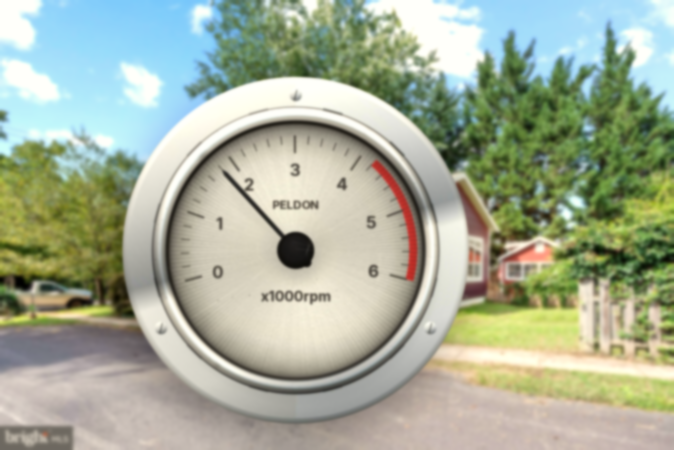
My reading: 1800 rpm
